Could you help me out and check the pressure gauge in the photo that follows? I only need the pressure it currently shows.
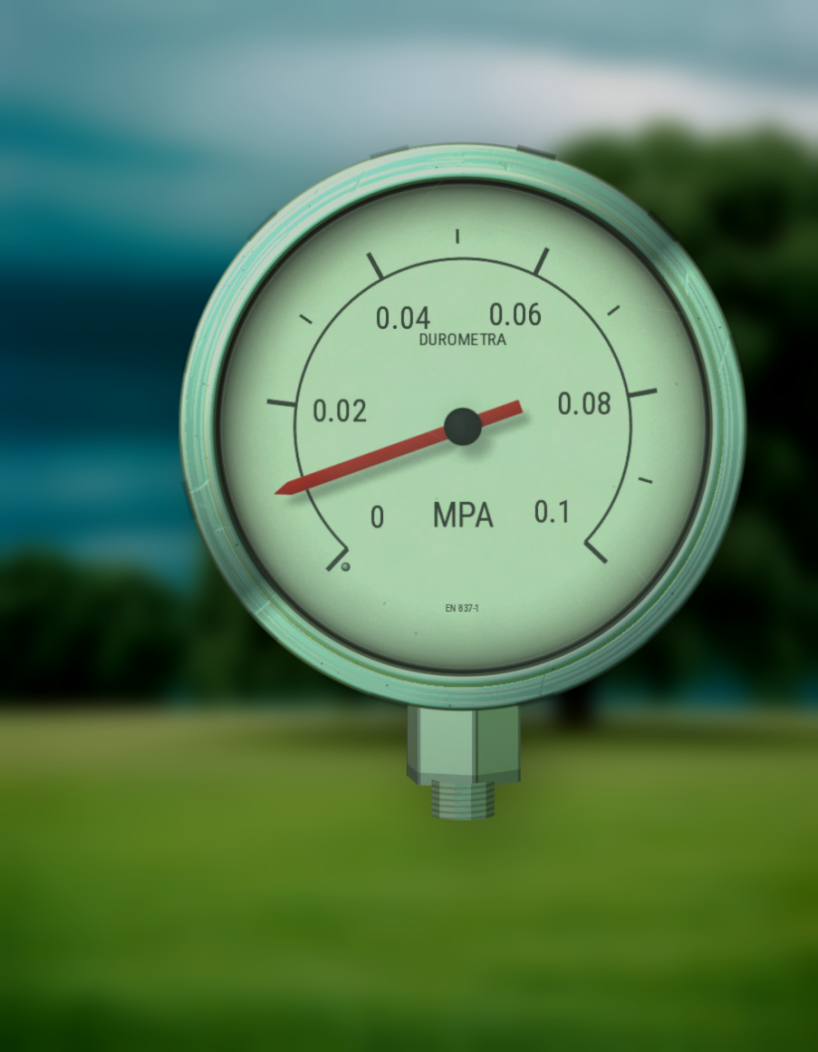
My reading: 0.01 MPa
